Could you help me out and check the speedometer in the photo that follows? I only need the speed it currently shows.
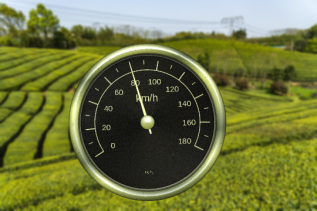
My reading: 80 km/h
